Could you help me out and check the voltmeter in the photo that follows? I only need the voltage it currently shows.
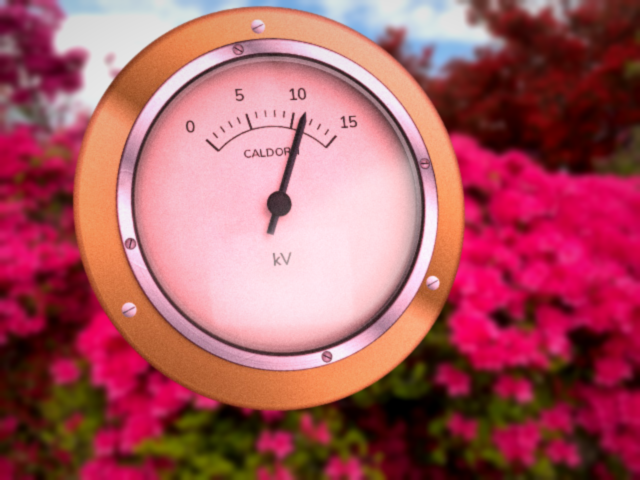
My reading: 11 kV
